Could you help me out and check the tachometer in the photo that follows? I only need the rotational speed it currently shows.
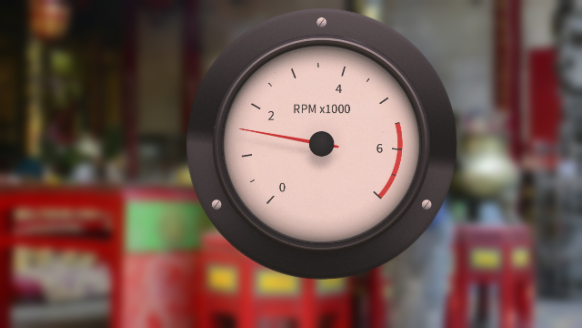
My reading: 1500 rpm
